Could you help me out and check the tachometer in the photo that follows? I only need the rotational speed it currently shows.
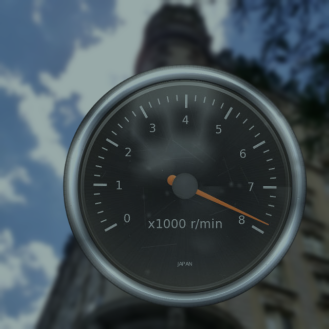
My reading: 7800 rpm
